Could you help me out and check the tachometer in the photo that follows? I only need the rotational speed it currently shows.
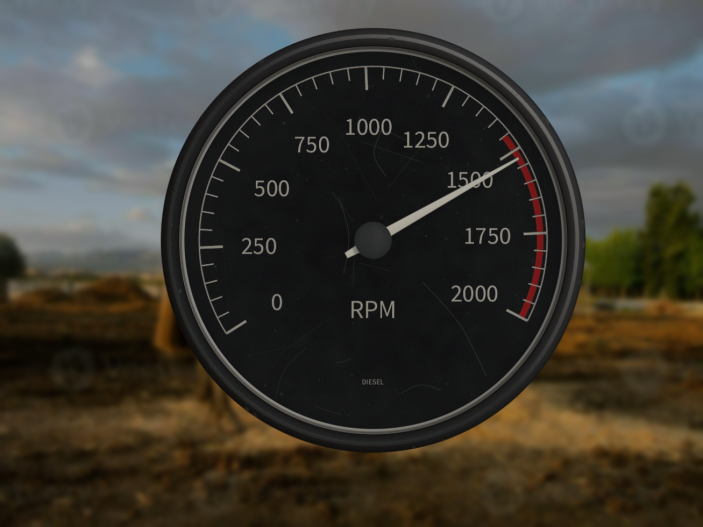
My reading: 1525 rpm
